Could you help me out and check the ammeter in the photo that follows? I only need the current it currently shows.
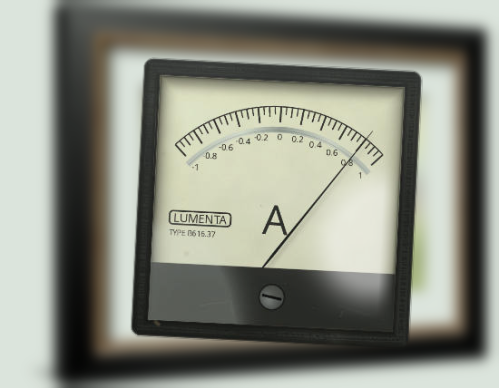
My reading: 0.8 A
